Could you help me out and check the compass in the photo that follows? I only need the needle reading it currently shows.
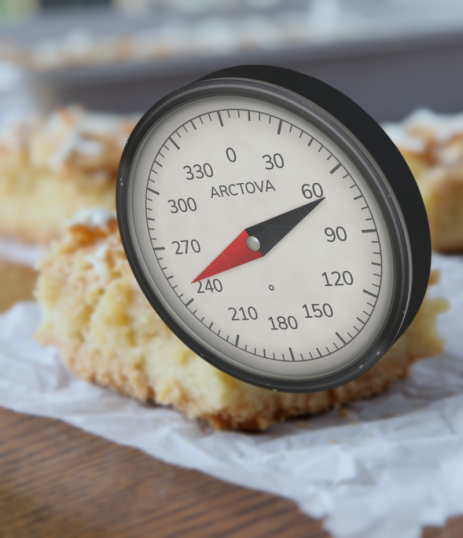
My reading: 247.5 °
